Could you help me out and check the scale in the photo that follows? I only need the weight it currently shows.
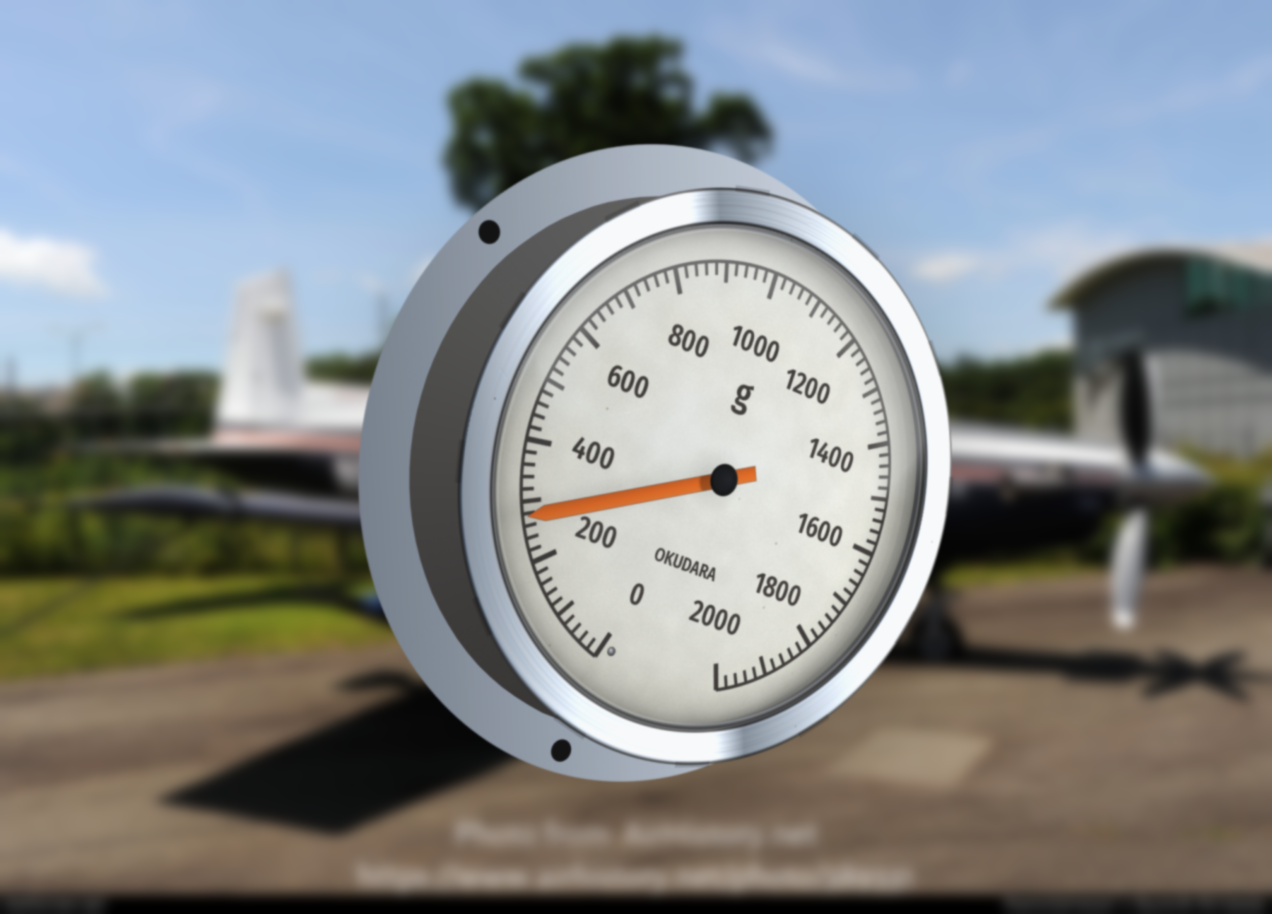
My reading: 280 g
